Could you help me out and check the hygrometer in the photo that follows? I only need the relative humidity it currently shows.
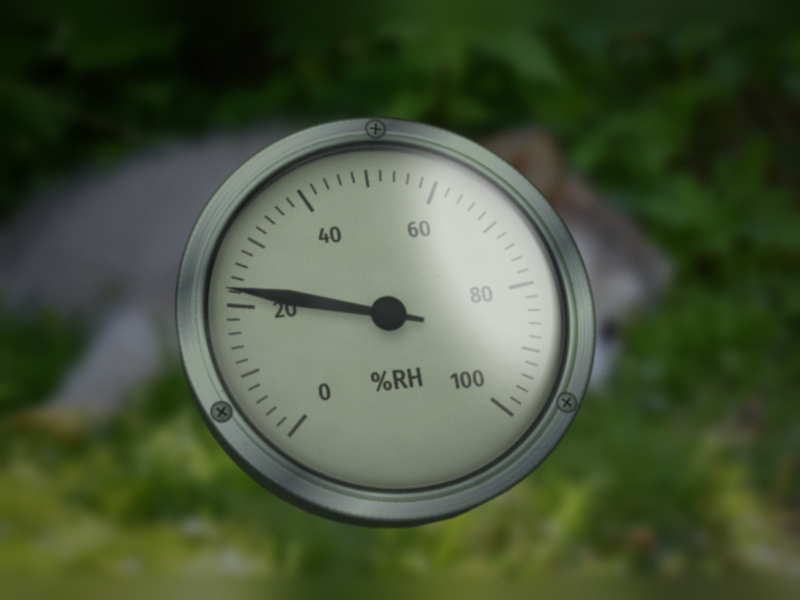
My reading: 22 %
